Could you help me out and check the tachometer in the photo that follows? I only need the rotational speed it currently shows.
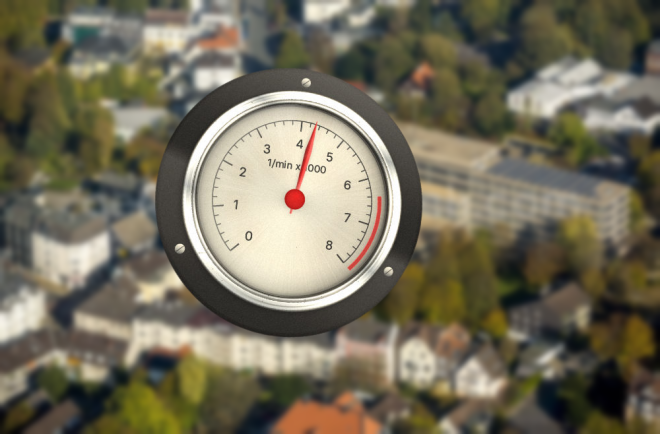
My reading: 4300 rpm
